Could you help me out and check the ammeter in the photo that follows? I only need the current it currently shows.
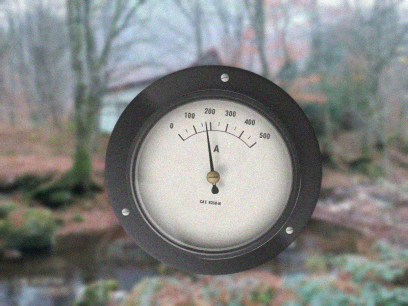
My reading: 175 A
